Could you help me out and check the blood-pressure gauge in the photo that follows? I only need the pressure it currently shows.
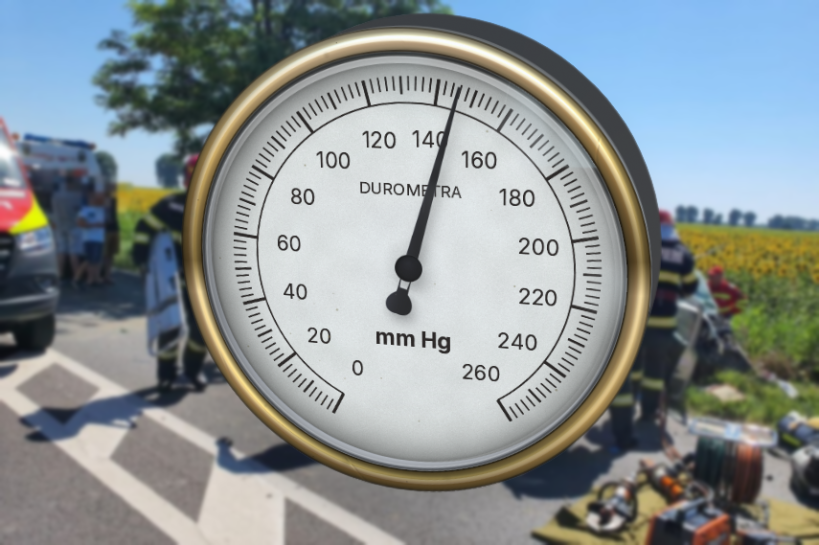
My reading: 146 mmHg
